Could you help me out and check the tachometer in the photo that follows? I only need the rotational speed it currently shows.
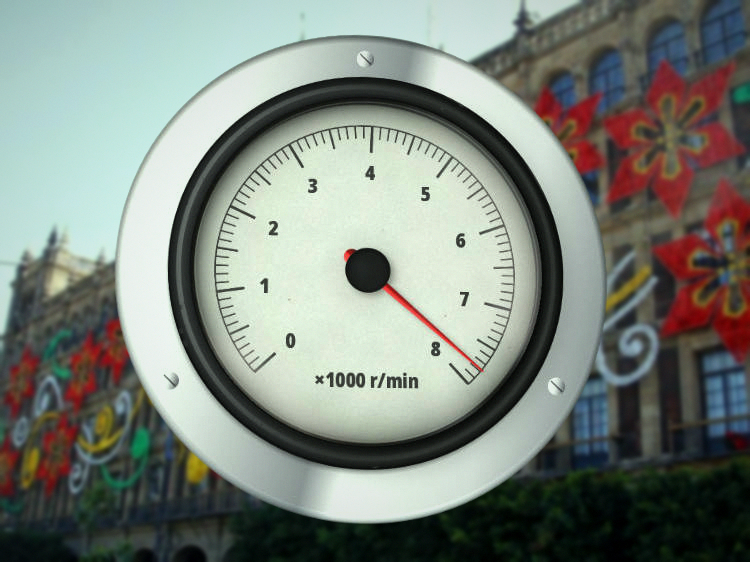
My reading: 7800 rpm
